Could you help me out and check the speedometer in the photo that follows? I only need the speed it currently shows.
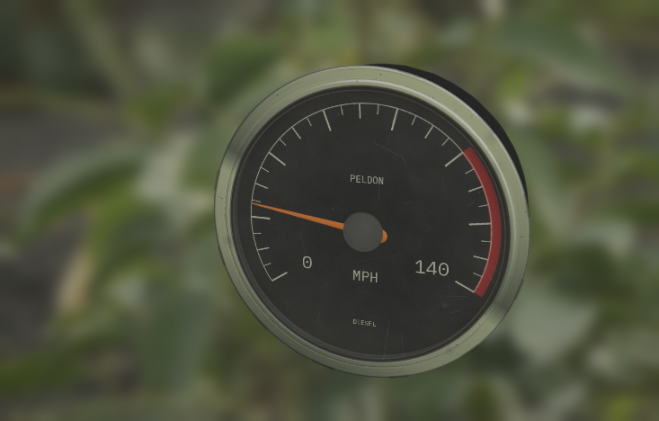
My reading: 25 mph
